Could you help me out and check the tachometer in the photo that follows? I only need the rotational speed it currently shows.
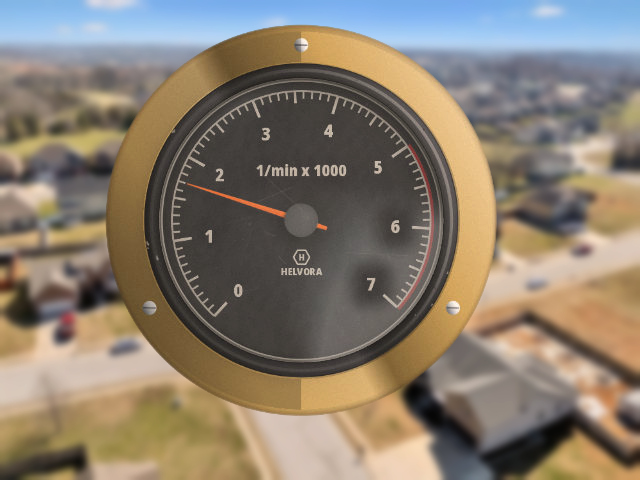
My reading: 1700 rpm
